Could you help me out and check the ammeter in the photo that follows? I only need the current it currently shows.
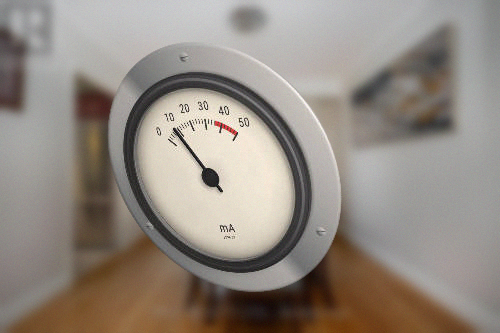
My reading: 10 mA
